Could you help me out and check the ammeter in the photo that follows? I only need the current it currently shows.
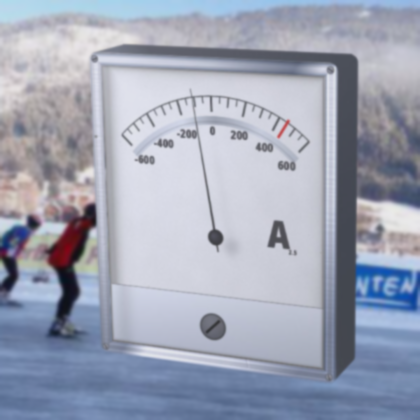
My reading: -100 A
